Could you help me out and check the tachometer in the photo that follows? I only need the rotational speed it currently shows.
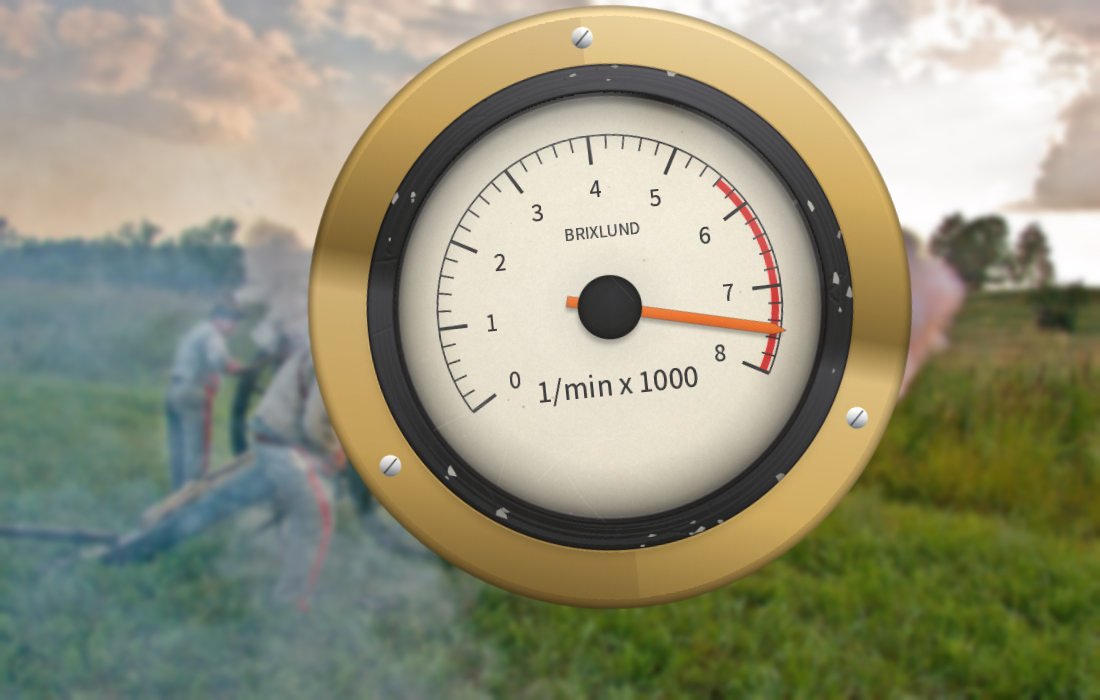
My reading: 7500 rpm
